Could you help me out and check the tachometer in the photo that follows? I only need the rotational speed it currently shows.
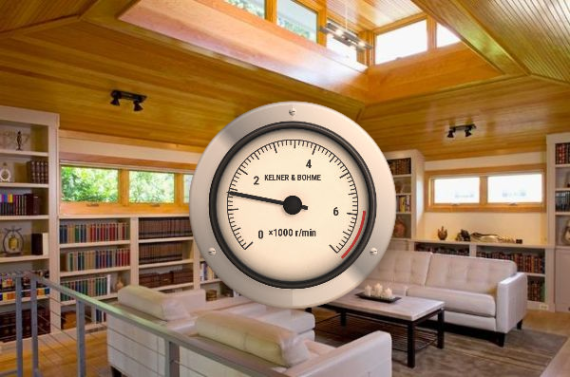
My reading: 1400 rpm
